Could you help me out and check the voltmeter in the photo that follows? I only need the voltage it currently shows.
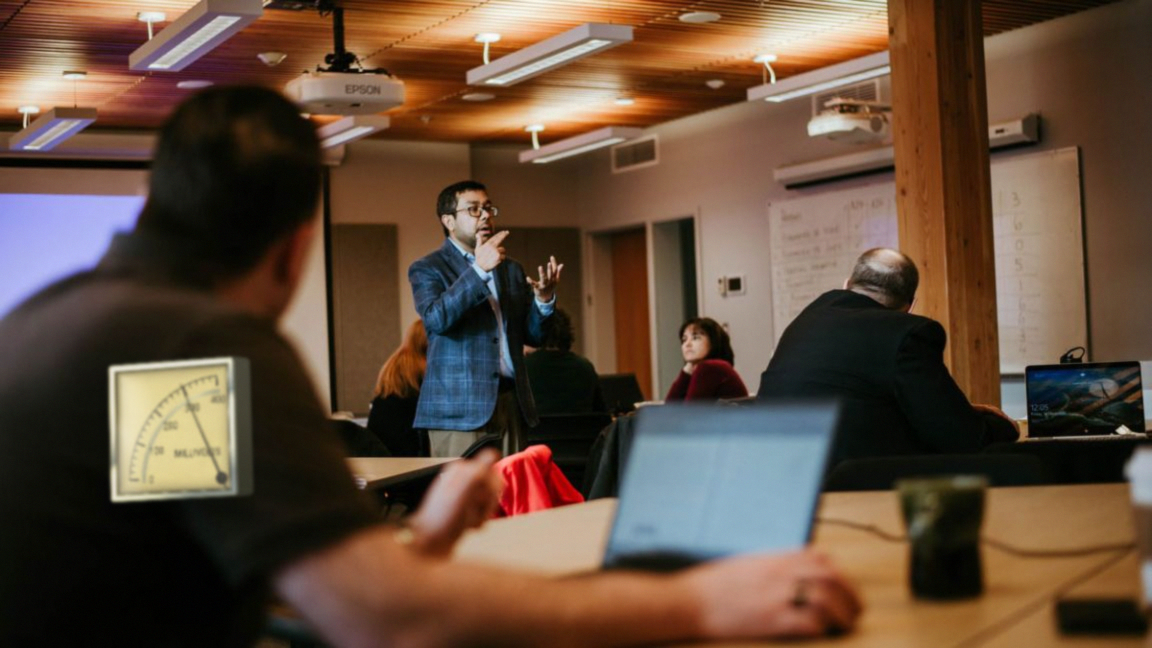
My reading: 300 mV
